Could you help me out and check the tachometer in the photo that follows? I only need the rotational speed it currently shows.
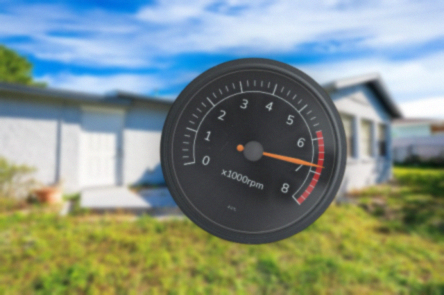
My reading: 6800 rpm
